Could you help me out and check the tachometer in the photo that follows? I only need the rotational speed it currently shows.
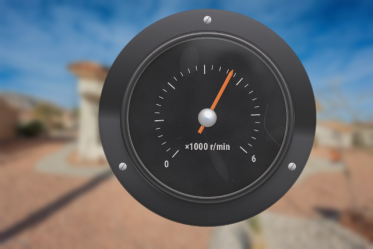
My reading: 3700 rpm
